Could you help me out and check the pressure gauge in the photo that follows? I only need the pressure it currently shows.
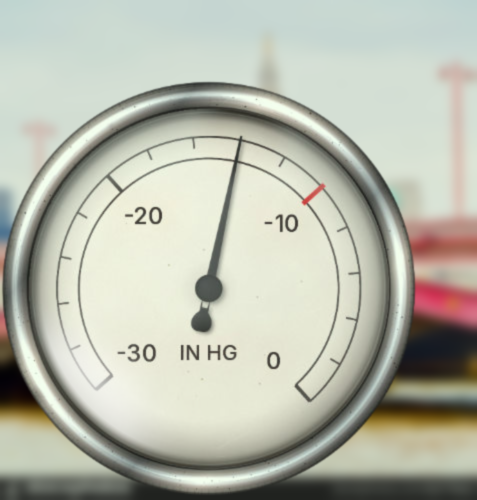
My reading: -14 inHg
